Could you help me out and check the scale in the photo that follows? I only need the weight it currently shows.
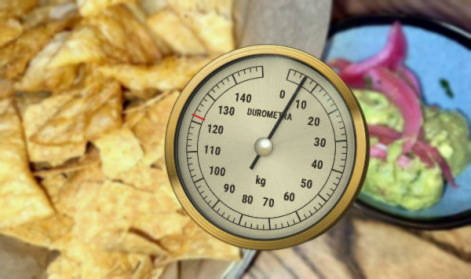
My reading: 6 kg
